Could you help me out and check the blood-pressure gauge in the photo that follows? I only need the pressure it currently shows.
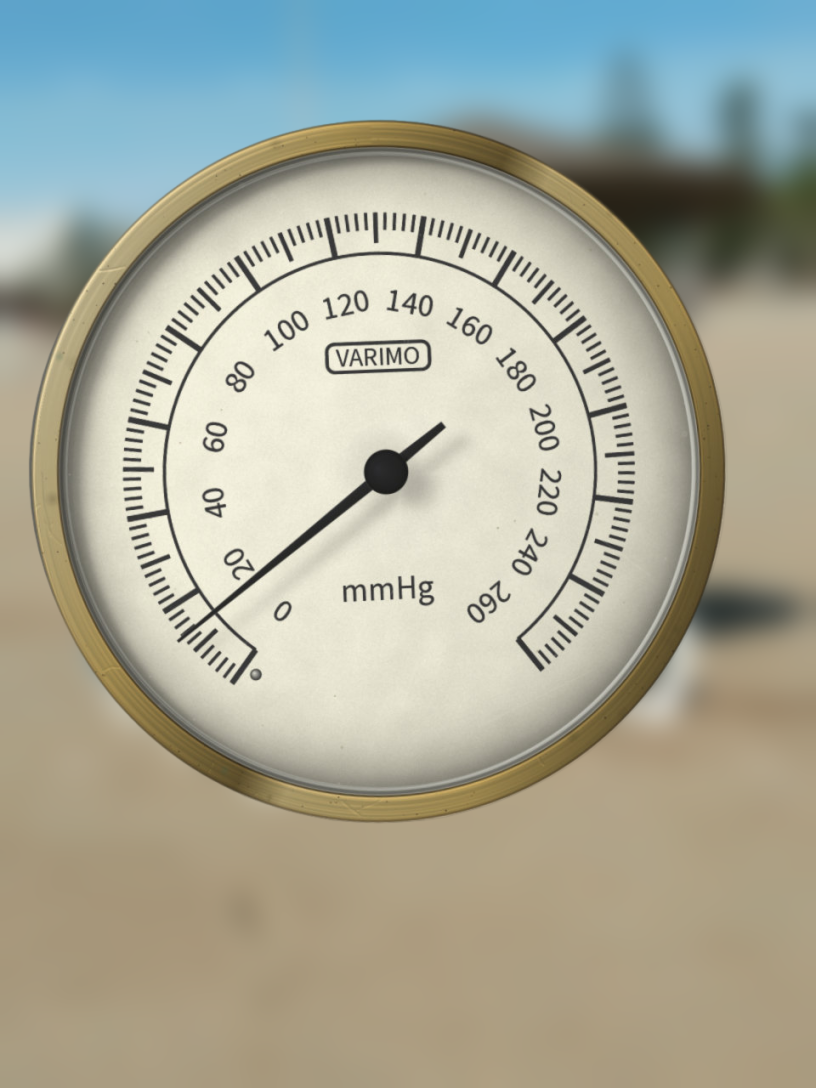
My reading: 14 mmHg
